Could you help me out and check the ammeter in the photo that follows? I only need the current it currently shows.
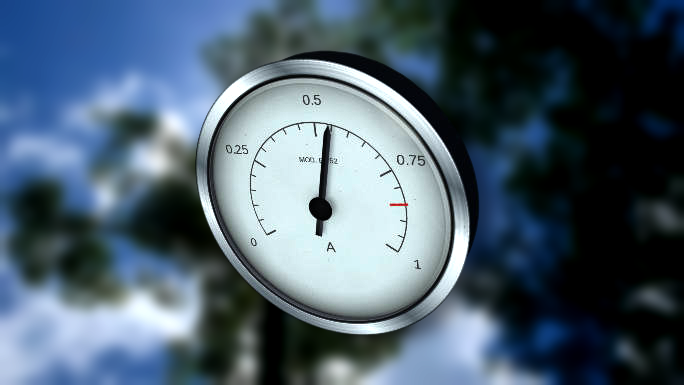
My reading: 0.55 A
